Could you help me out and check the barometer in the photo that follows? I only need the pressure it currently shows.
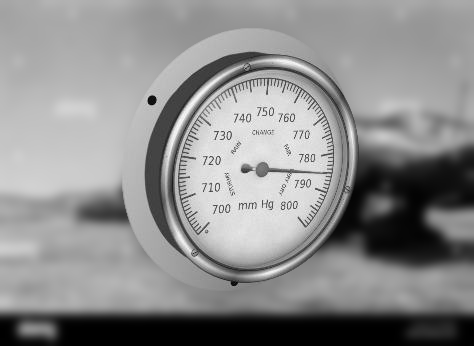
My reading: 785 mmHg
